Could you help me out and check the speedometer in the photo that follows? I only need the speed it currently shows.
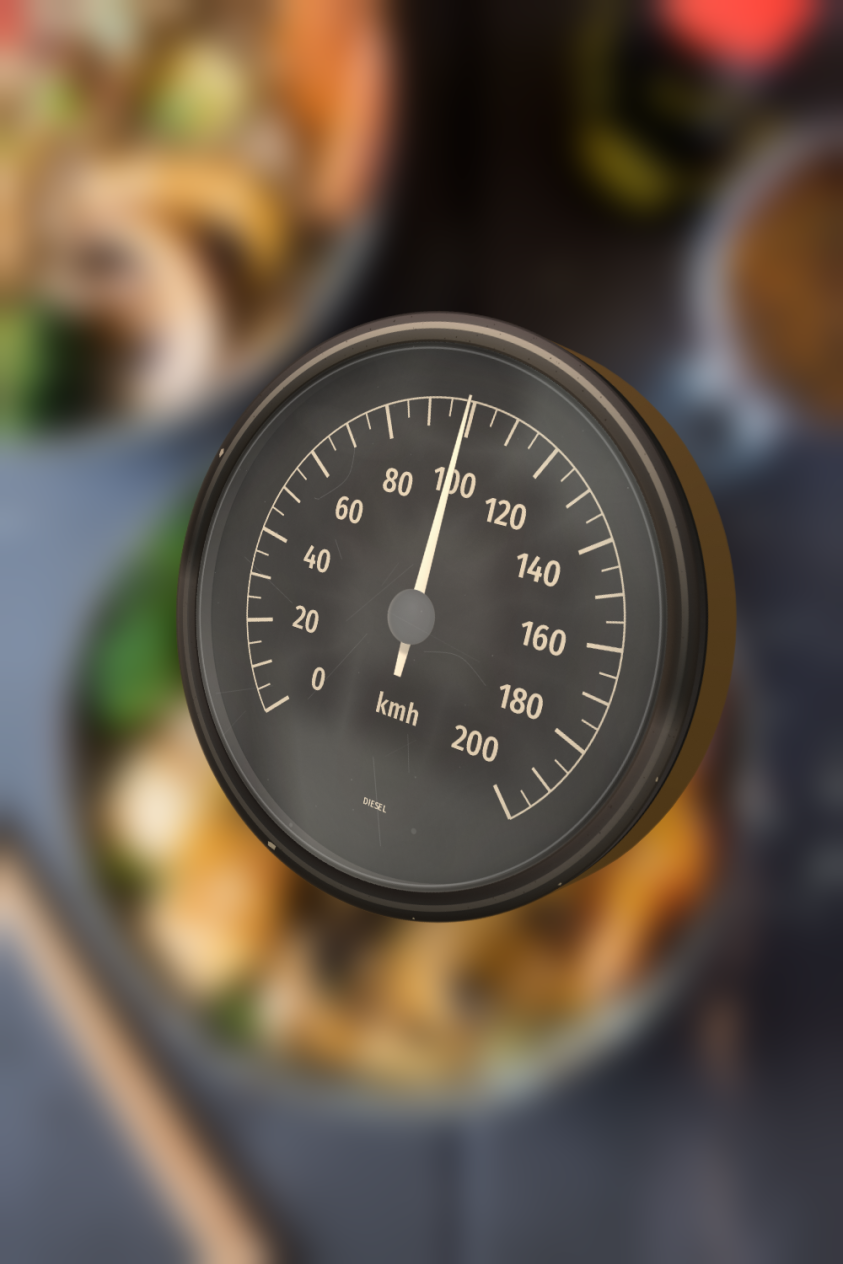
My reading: 100 km/h
